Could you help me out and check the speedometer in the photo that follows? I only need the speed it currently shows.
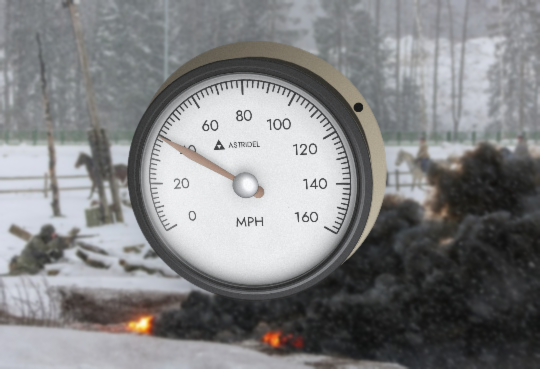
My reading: 40 mph
